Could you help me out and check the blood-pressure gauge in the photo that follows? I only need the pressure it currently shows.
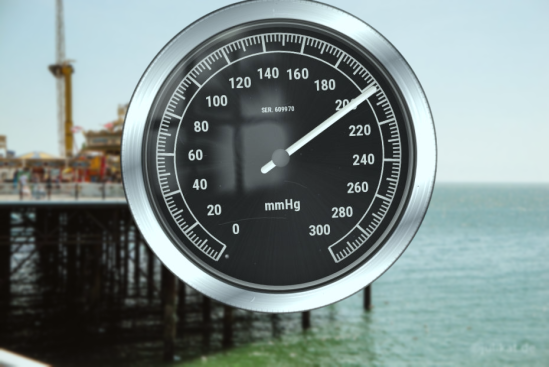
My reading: 202 mmHg
